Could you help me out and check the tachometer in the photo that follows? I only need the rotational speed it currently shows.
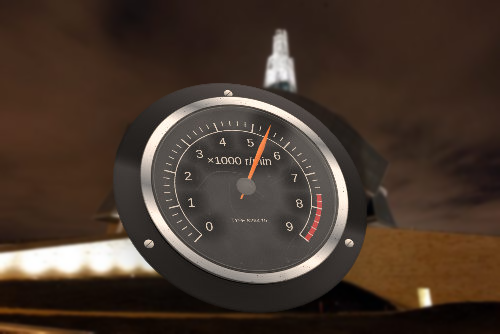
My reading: 5400 rpm
